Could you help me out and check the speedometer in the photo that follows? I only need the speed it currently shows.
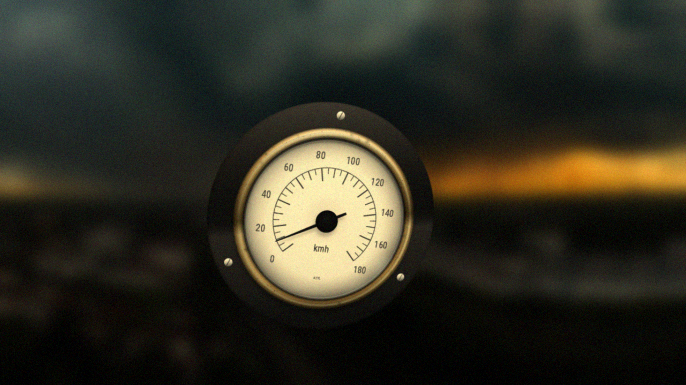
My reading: 10 km/h
